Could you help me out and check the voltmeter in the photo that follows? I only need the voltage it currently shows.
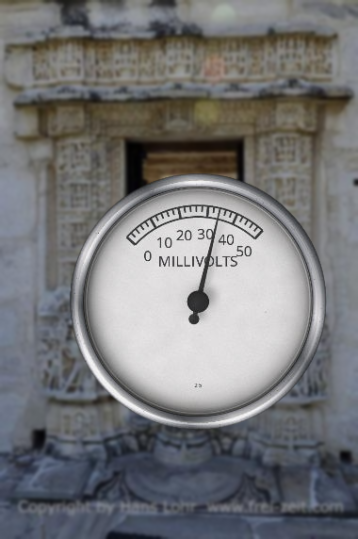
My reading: 34 mV
